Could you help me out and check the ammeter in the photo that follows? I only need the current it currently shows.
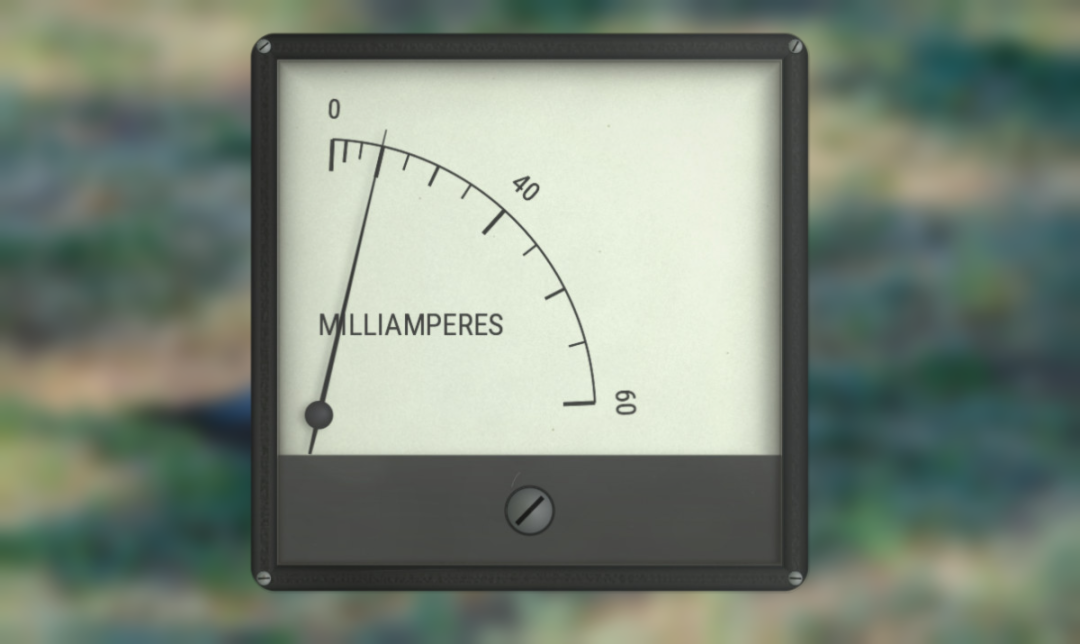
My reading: 20 mA
